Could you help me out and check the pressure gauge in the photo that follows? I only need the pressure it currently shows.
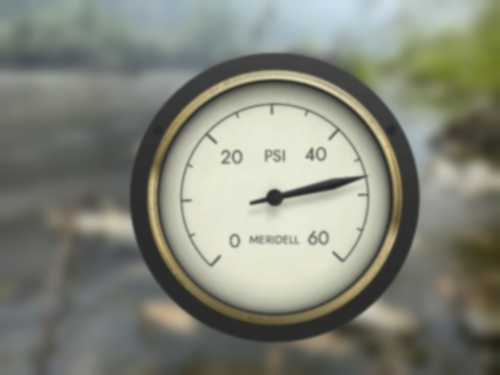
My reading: 47.5 psi
